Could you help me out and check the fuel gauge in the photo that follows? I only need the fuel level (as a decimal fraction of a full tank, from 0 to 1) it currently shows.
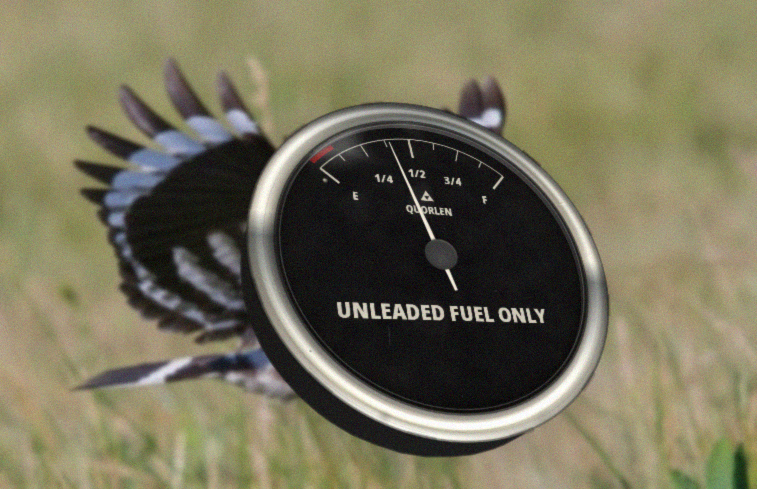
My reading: 0.375
